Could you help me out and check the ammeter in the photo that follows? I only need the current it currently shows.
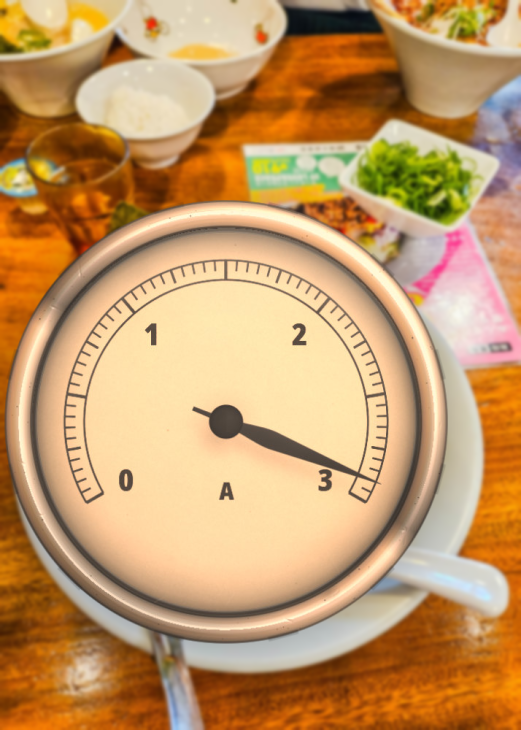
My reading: 2.9 A
